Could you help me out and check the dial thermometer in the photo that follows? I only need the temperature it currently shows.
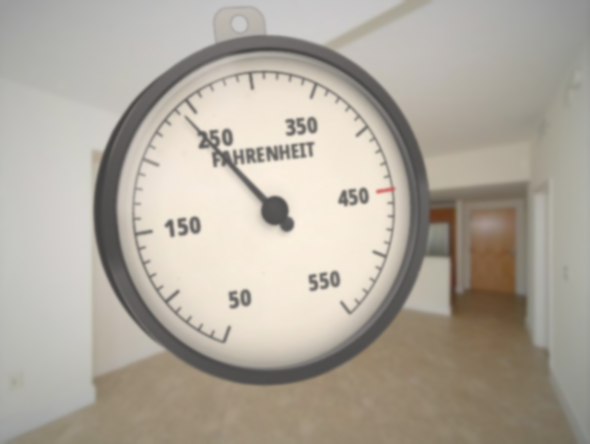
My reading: 240 °F
